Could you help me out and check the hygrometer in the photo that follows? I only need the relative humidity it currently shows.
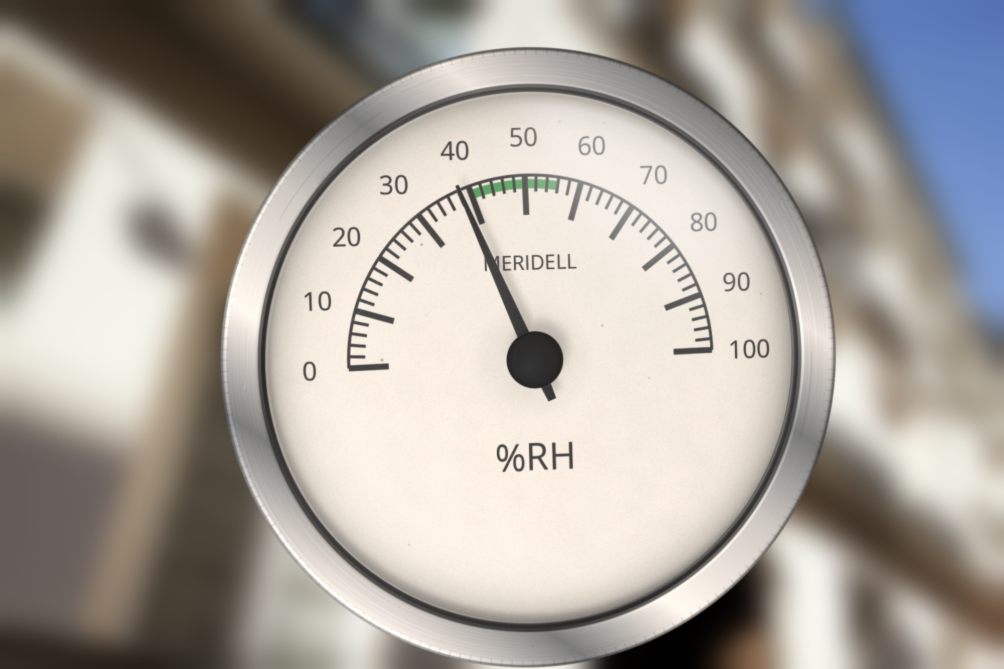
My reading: 38 %
